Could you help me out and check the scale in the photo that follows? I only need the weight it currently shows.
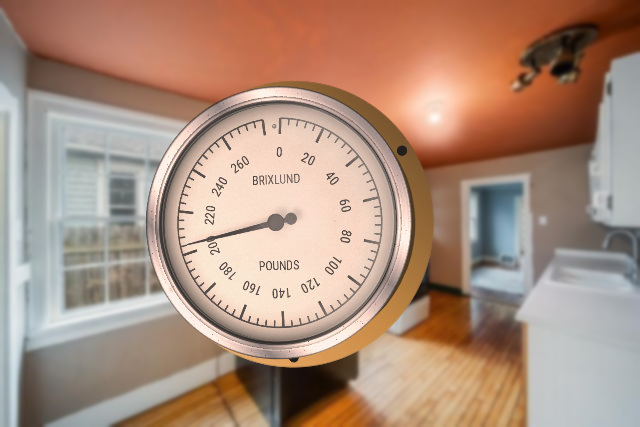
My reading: 204 lb
